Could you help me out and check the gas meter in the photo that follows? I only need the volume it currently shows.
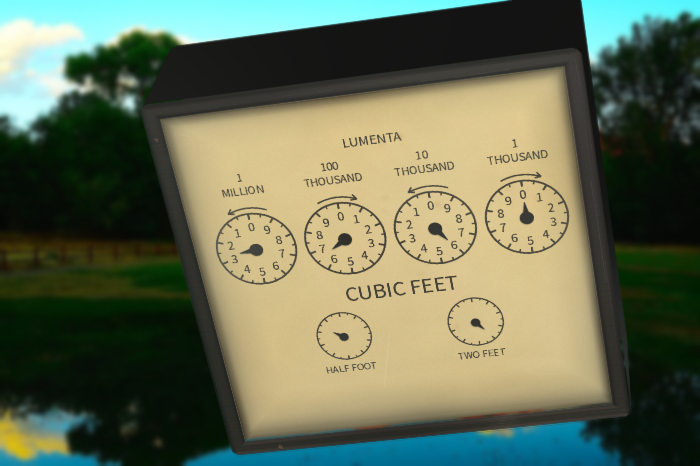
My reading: 266000 ft³
